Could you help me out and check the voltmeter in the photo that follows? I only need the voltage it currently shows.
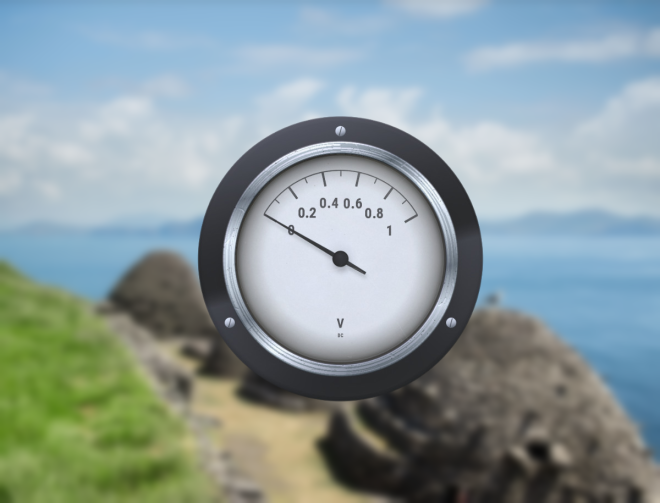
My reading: 0 V
